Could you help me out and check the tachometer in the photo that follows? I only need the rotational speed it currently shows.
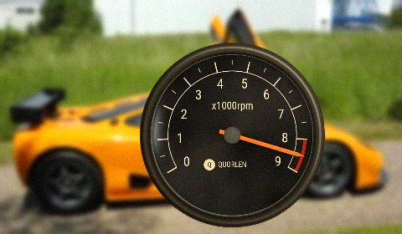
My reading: 8500 rpm
